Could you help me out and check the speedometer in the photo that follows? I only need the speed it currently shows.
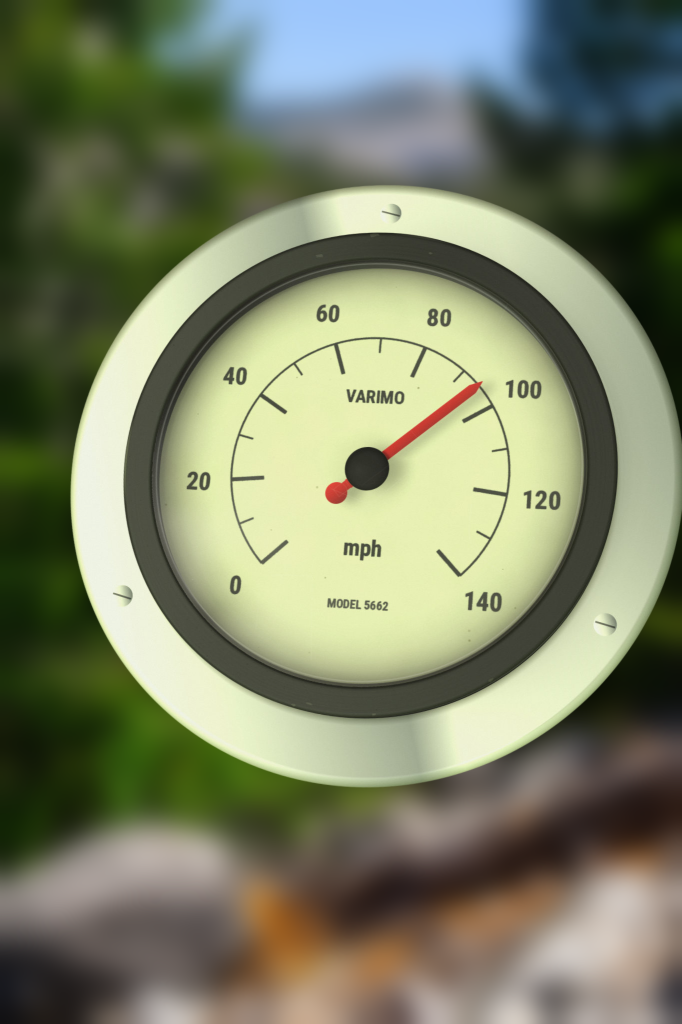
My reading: 95 mph
